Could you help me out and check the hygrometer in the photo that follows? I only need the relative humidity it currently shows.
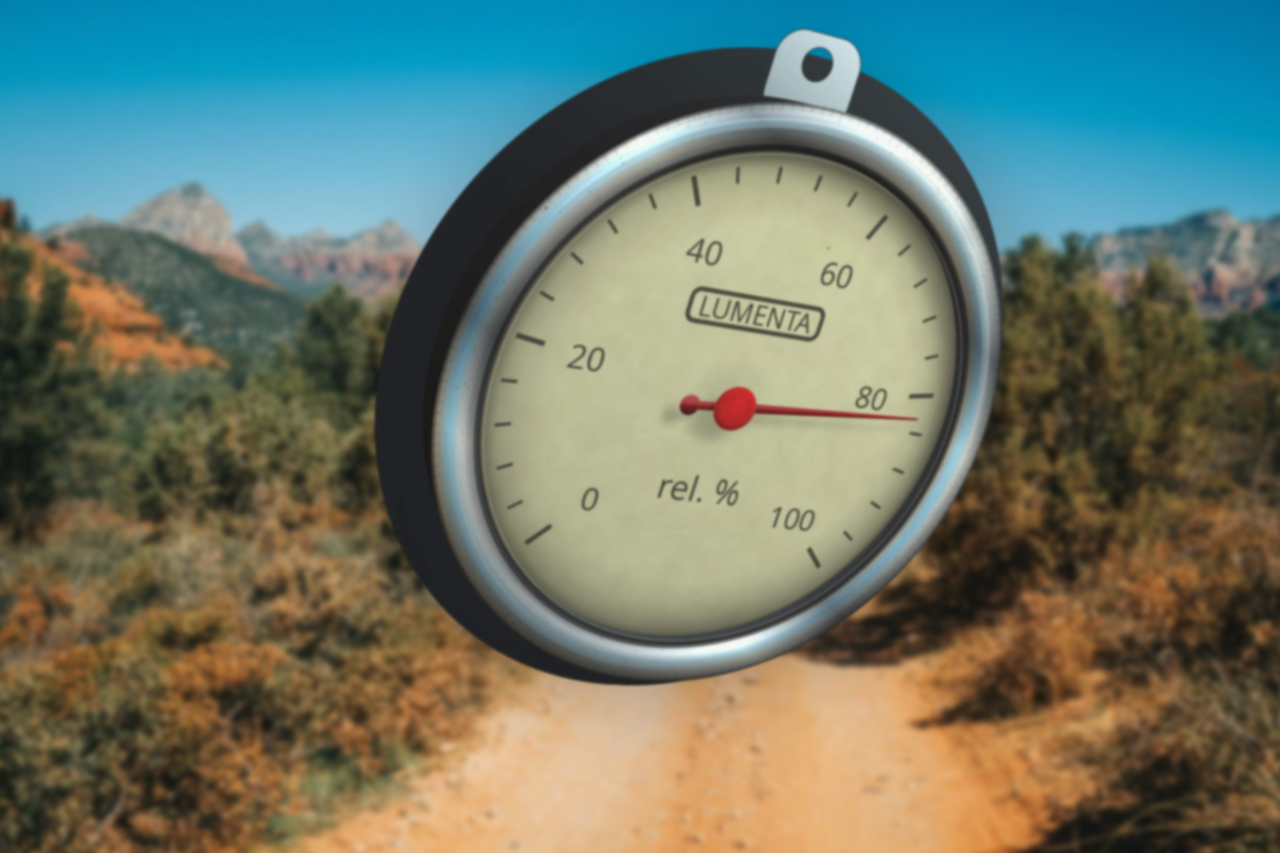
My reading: 82 %
